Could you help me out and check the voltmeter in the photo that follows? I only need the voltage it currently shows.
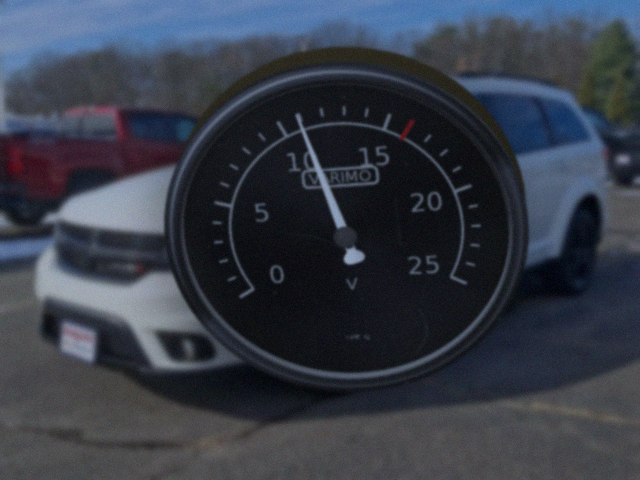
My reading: 11 V
